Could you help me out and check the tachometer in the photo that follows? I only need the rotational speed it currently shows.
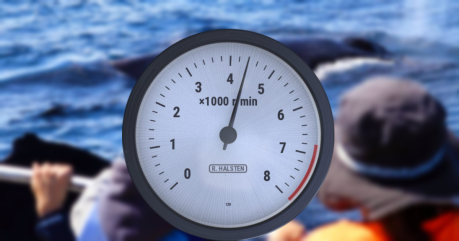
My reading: 4400 rpm
